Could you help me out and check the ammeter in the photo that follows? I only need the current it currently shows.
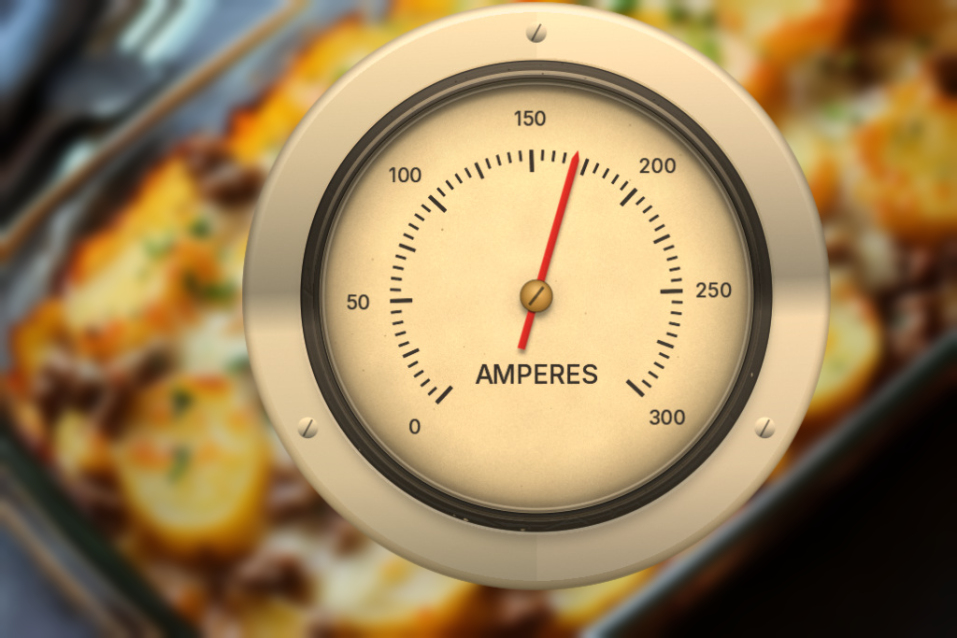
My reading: 170 A
